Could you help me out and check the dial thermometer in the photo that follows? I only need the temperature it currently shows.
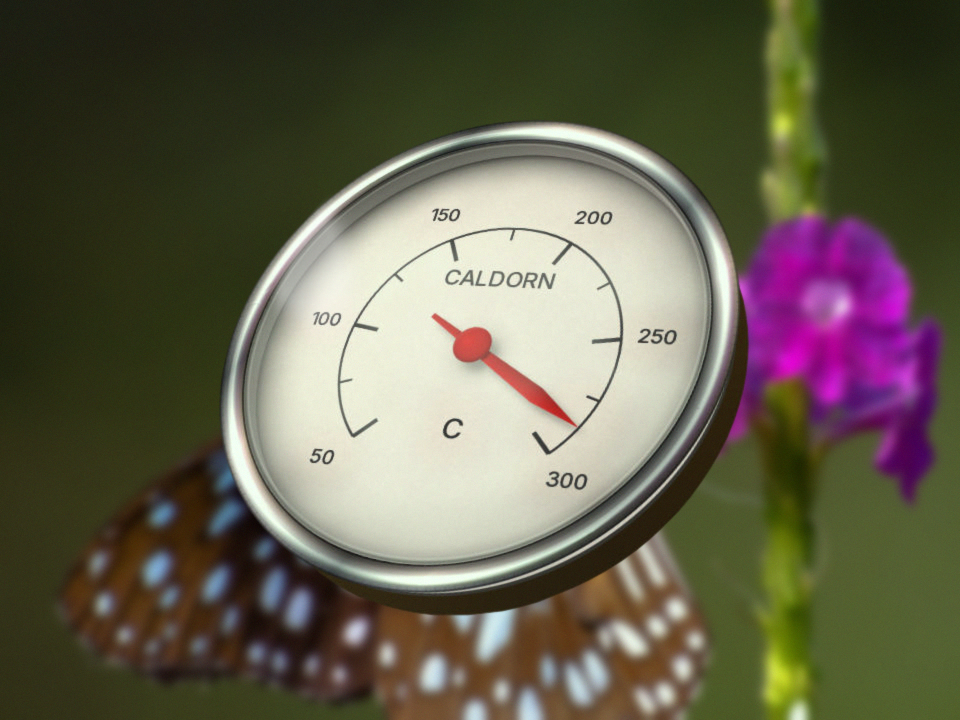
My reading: 287.5 °C
